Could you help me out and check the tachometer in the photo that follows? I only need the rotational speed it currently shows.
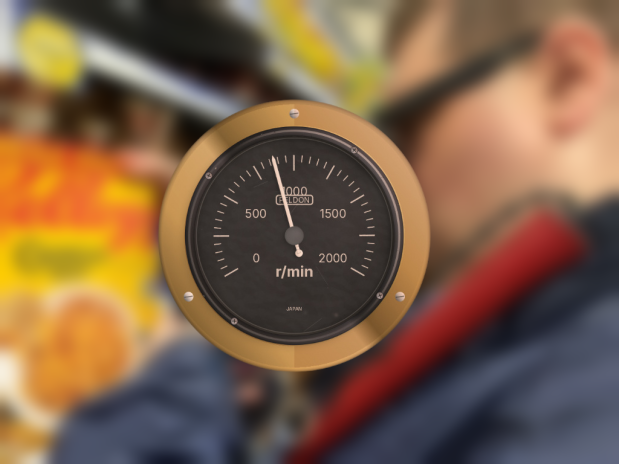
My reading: 875 rpm
